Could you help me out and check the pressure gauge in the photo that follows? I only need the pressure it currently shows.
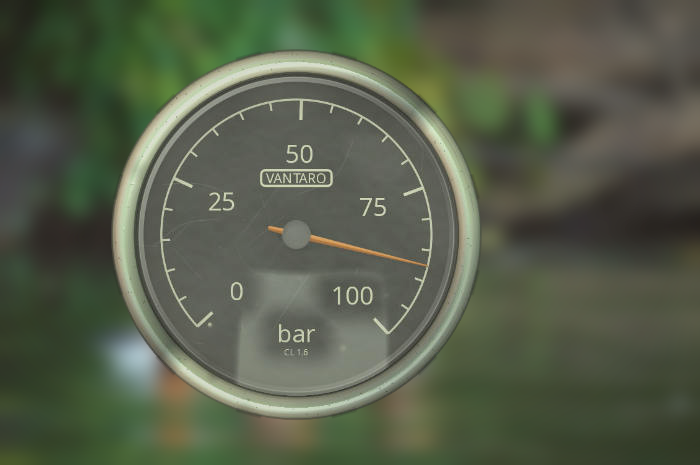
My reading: 87.5 bar
